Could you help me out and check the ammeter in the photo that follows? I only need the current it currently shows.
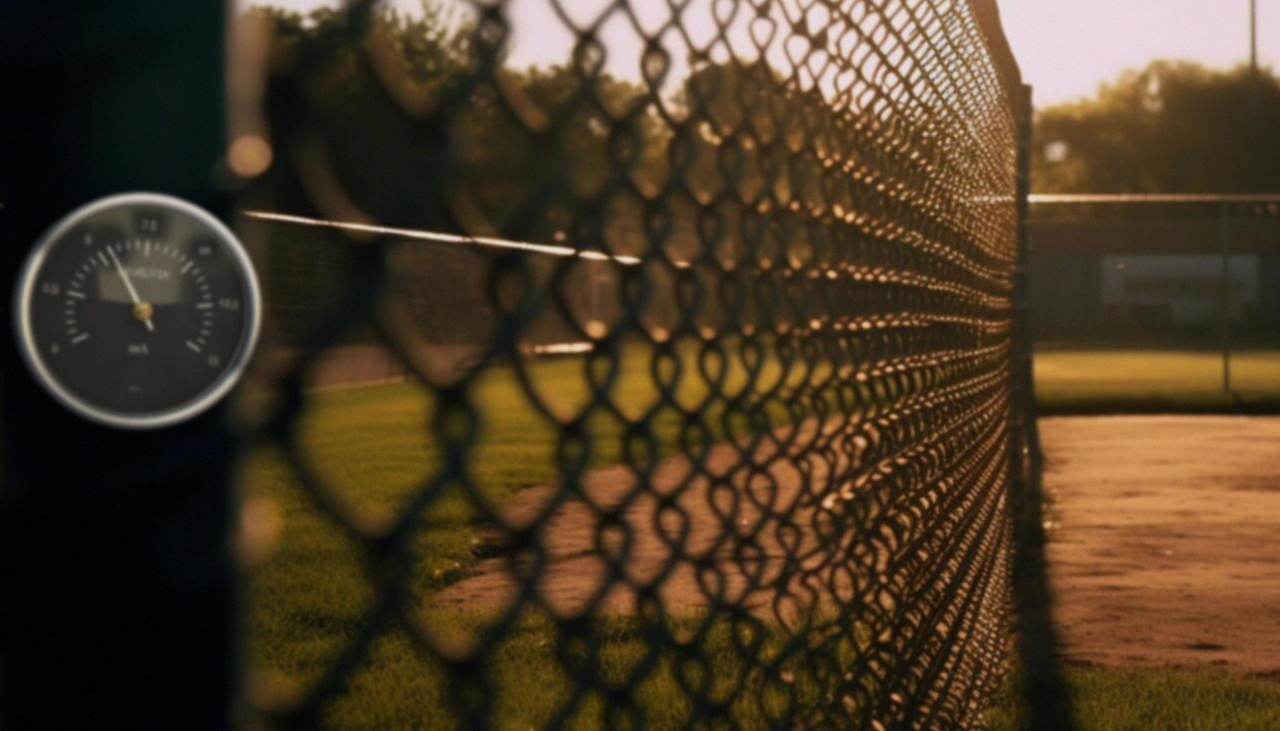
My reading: 5.5 mA
